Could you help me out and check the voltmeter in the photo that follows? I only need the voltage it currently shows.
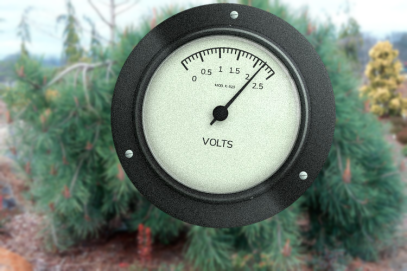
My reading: 2.2 V
